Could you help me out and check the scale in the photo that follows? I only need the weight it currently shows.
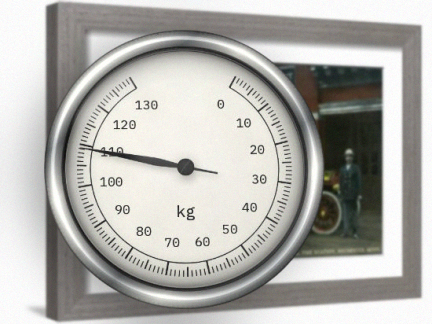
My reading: 109 kg
